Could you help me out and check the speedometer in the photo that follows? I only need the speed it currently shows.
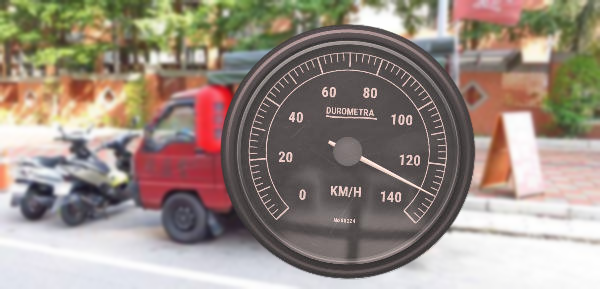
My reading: 130 km/h
